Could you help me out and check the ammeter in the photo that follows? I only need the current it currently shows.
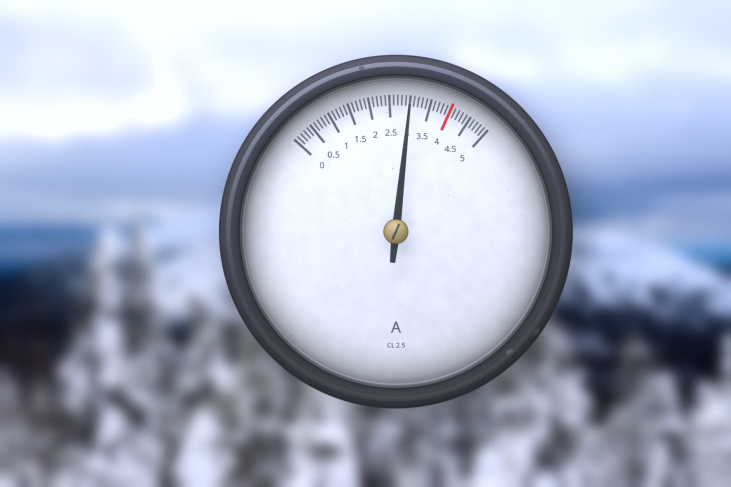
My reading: 3 A
